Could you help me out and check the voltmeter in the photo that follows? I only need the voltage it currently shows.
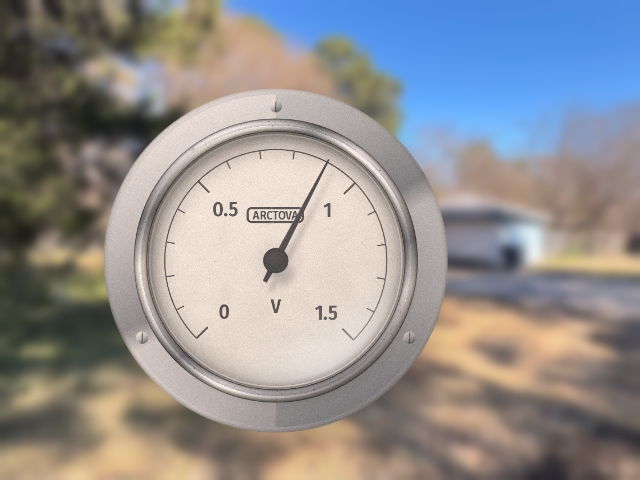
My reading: 0.9 V
